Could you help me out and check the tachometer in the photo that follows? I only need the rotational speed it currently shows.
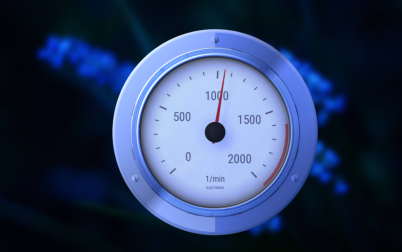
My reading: 1050 rpm
